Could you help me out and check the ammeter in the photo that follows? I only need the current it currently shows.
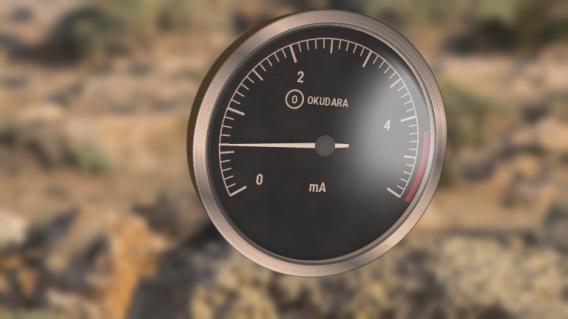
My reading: 0.6 mA
